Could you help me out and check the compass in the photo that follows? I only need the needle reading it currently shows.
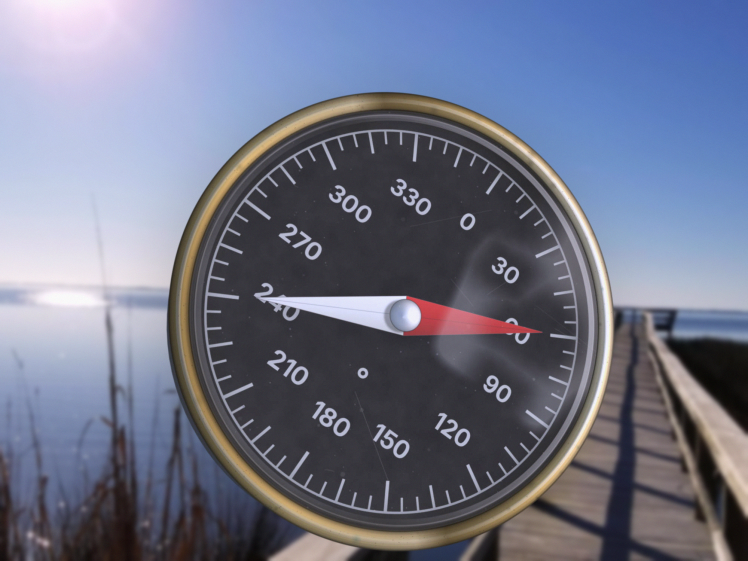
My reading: 60 °
